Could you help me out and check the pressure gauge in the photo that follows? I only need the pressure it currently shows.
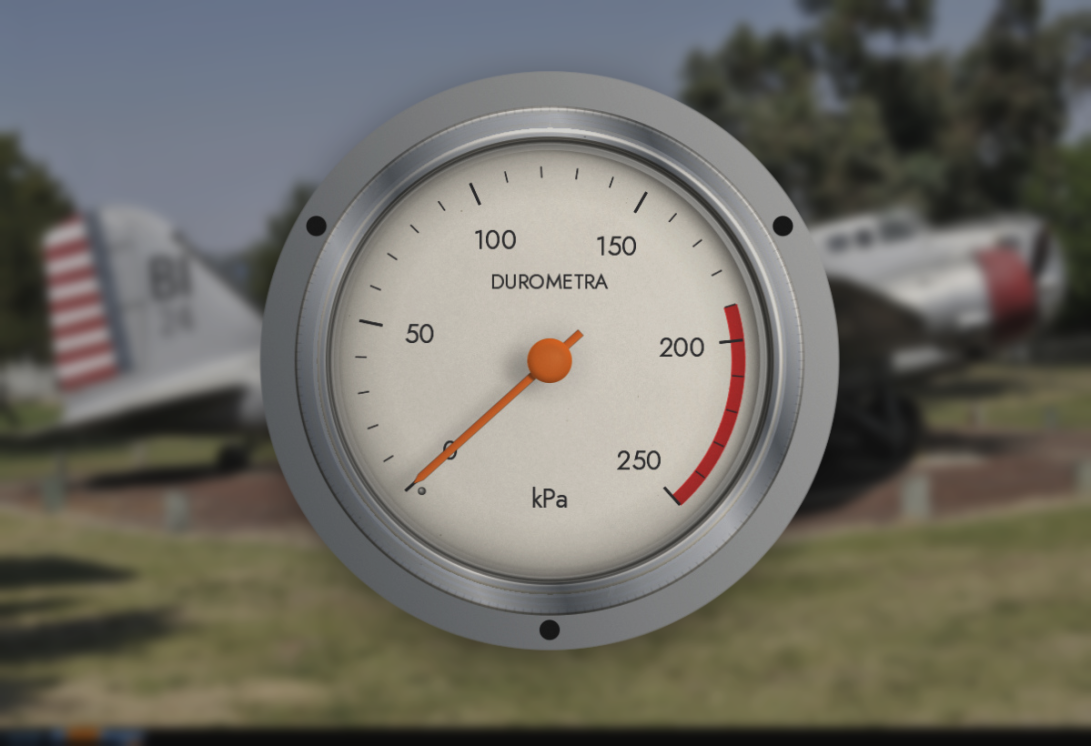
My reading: 0 kPa
